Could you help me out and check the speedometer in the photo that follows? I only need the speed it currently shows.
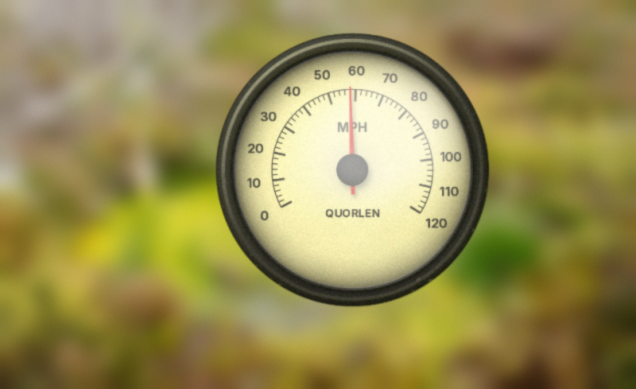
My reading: 58 mph
